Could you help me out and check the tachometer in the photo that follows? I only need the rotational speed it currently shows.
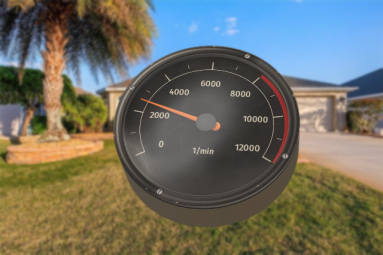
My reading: 2500 rpm
